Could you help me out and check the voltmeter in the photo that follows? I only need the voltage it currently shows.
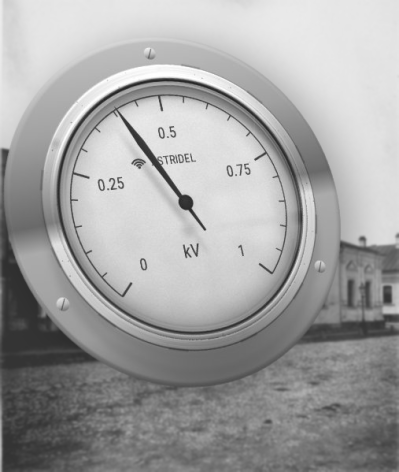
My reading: 0.4 kV
